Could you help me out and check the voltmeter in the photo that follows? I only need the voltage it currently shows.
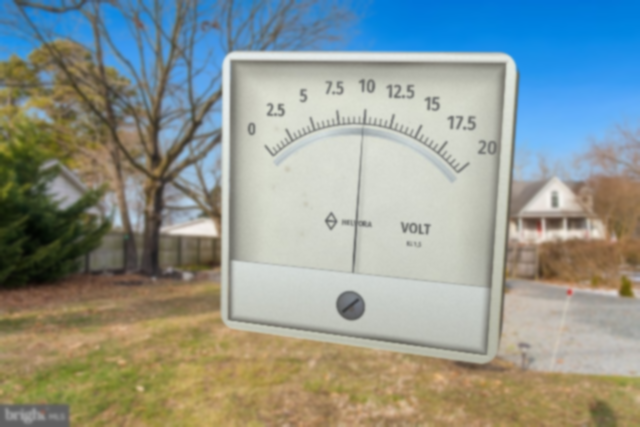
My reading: 10 V
